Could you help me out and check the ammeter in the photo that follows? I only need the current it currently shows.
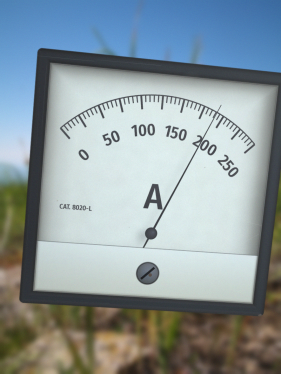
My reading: 190 A
